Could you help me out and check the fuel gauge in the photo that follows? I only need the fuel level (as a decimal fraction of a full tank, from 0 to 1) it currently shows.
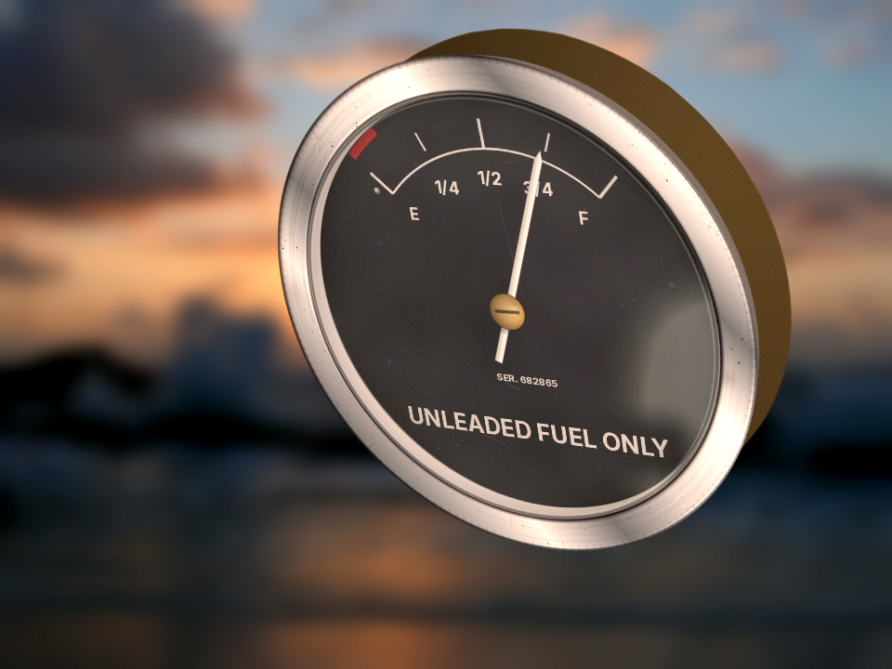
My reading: 0.75
